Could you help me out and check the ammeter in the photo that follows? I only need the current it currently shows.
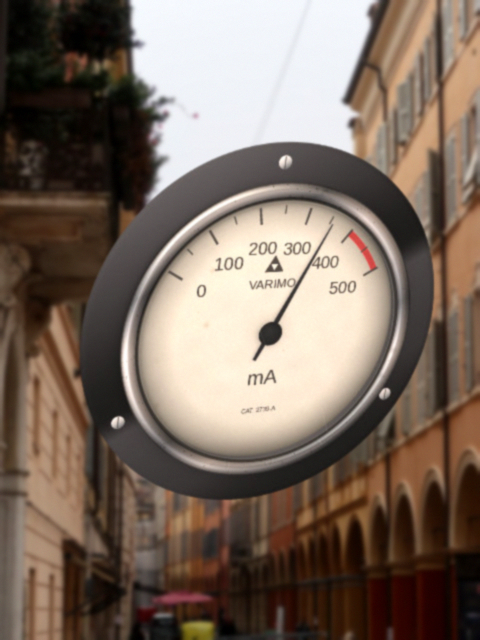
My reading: 350 mA
